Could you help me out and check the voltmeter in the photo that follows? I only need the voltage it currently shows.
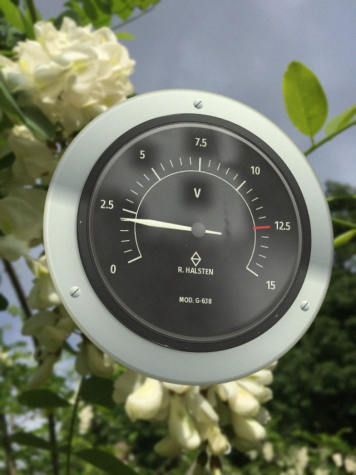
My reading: 2 V
